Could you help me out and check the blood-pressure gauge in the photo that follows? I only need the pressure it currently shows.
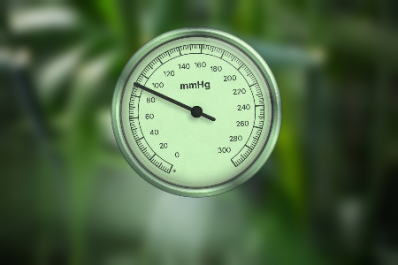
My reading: 90 mmHg
